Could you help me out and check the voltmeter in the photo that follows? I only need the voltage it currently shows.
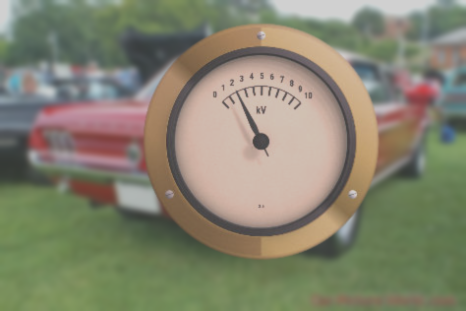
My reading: 2 kV
